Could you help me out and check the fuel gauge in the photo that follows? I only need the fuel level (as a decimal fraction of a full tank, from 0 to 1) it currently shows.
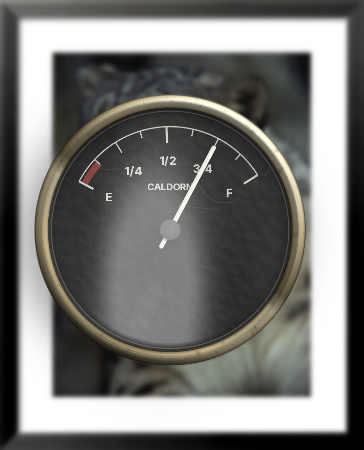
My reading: 0.75
